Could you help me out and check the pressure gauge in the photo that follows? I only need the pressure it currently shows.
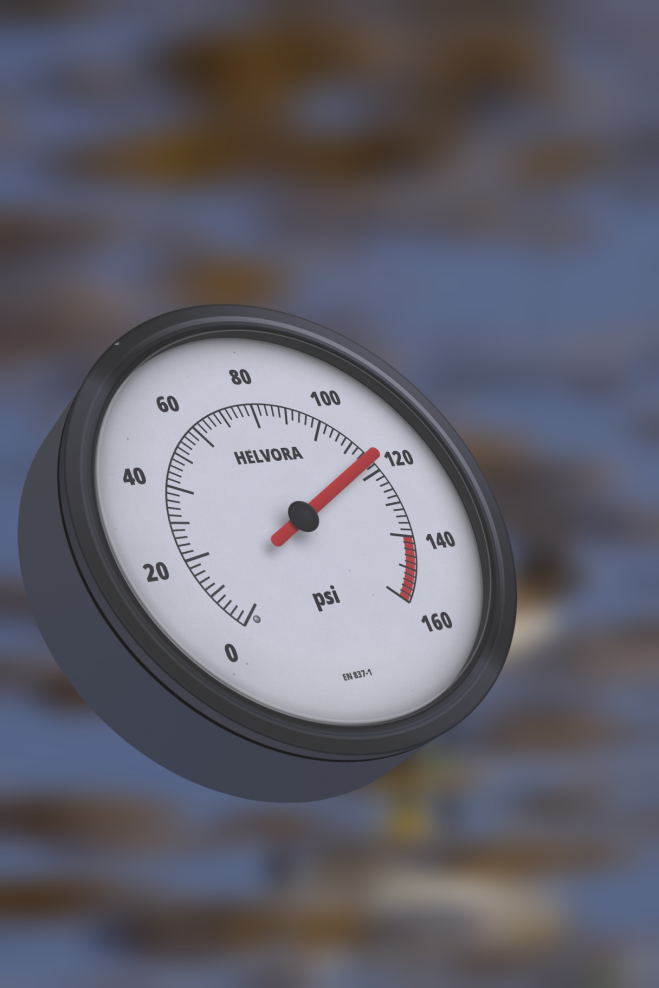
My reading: 116 psi
